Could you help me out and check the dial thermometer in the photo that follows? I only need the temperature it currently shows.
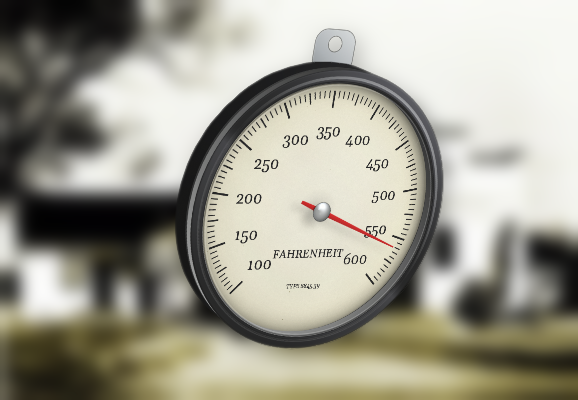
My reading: 560 °F
